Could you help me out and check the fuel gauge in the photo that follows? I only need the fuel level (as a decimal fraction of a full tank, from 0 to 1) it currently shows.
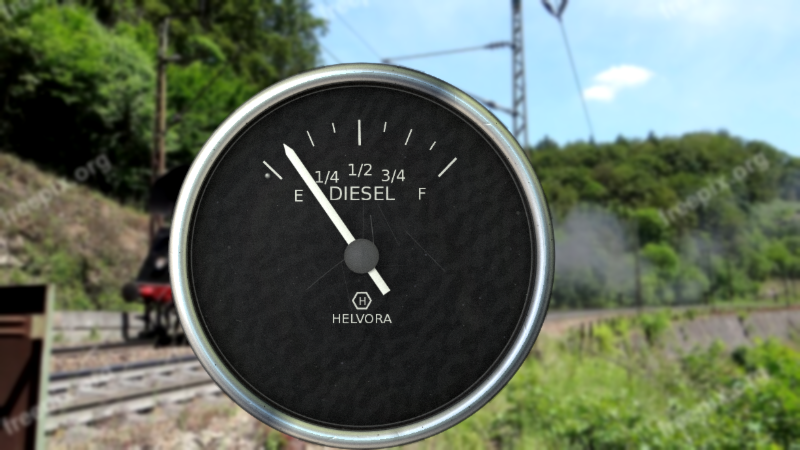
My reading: 0.125
